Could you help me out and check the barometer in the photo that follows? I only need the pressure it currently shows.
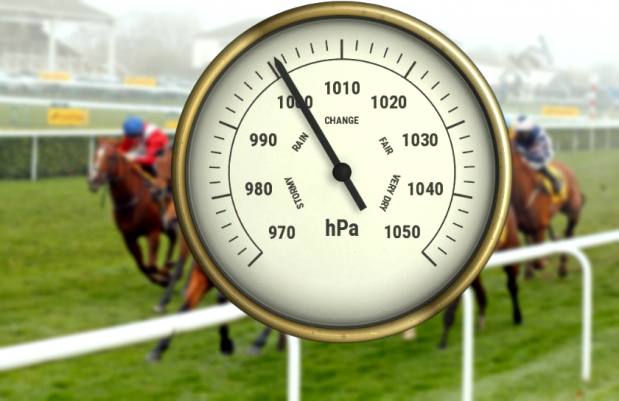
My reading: 1001 hPa
